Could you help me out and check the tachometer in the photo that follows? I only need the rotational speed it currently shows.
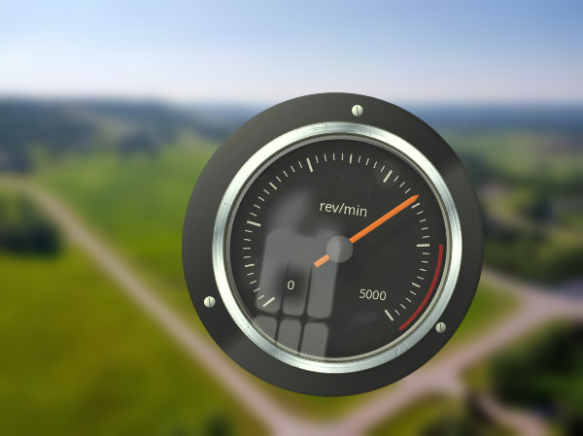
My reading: 3400 rpm
